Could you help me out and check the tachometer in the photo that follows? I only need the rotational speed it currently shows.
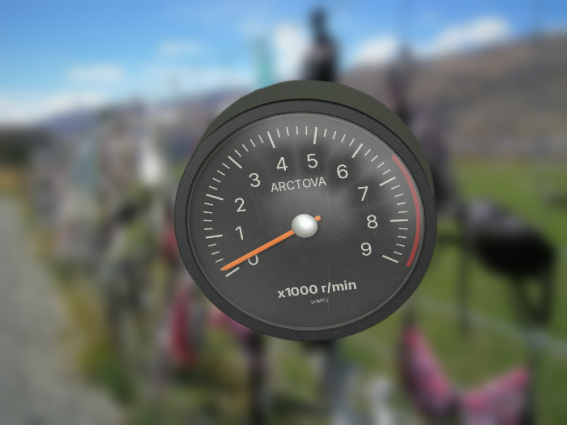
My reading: 200 rpm
